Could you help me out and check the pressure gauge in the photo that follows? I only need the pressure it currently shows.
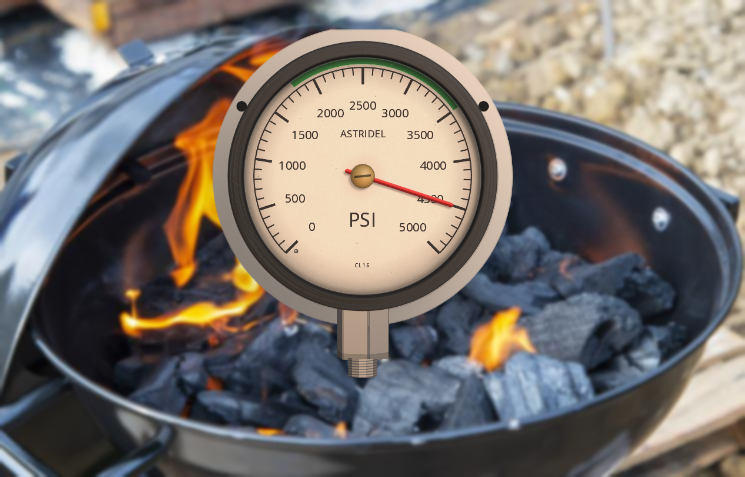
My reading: 4500 psi
